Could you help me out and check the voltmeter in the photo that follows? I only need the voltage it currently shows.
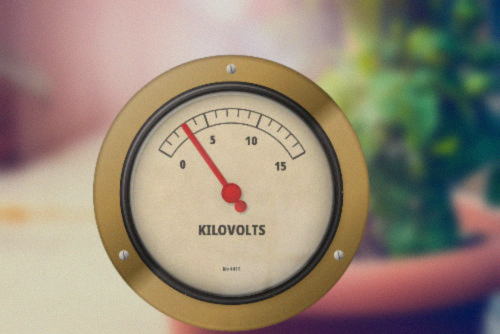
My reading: 3 kV
